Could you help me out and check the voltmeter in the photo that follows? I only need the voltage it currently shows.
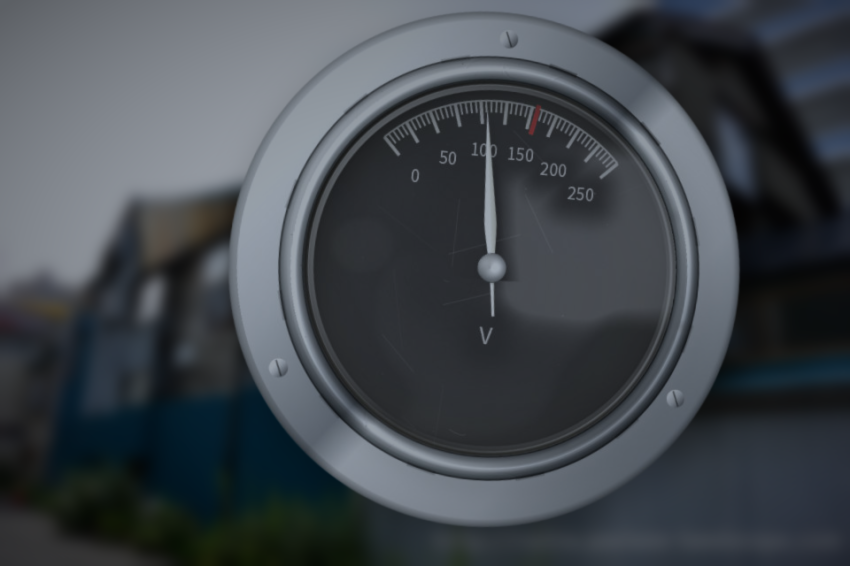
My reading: 105 V
